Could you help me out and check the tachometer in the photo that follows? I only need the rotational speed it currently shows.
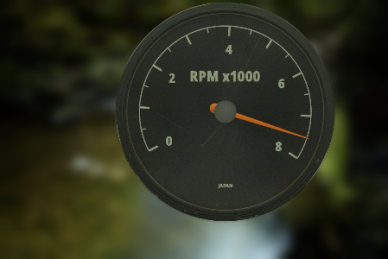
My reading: 7500 rpm
